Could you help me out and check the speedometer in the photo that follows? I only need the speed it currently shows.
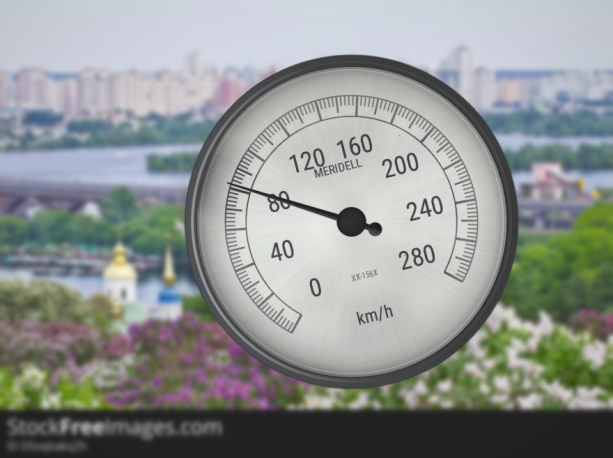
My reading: 82 km/h
